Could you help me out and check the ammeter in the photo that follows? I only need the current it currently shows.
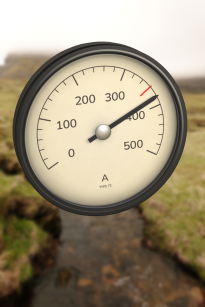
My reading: 380 A
